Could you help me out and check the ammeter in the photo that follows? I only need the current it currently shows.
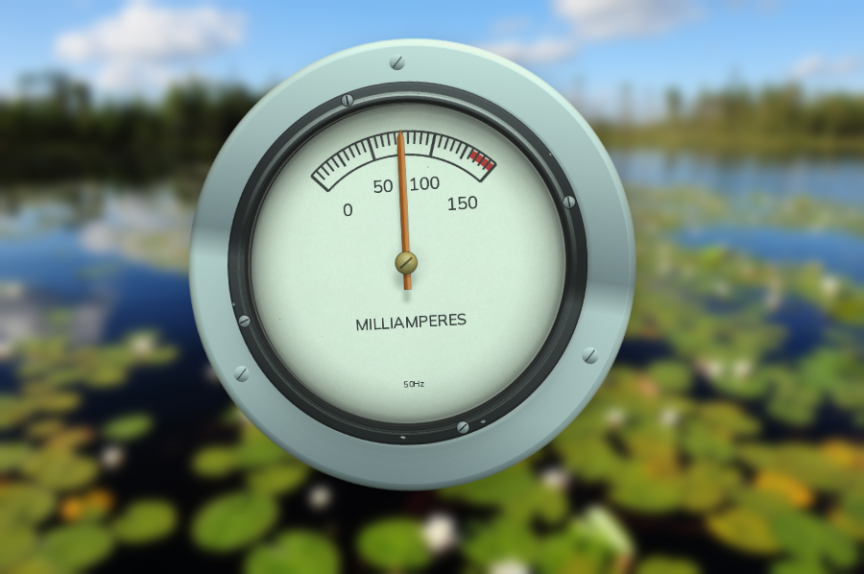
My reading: 75 mA
